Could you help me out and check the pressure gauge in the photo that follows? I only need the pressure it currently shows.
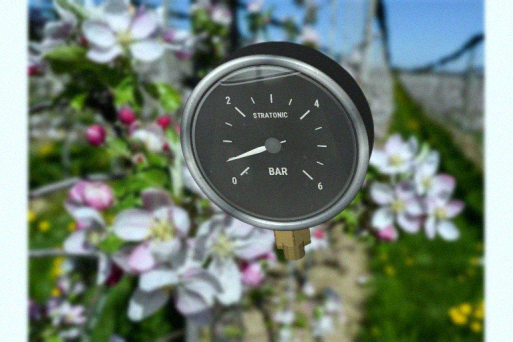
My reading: 0.5 bar
